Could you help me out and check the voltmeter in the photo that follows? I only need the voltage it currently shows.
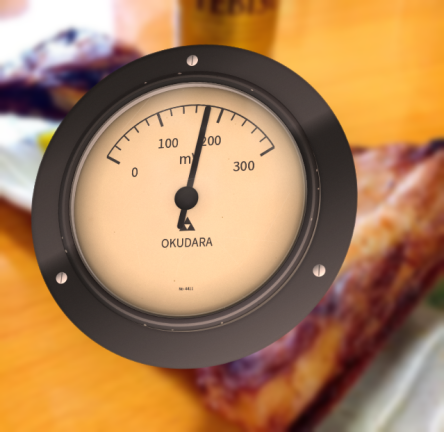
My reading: 180 mV
